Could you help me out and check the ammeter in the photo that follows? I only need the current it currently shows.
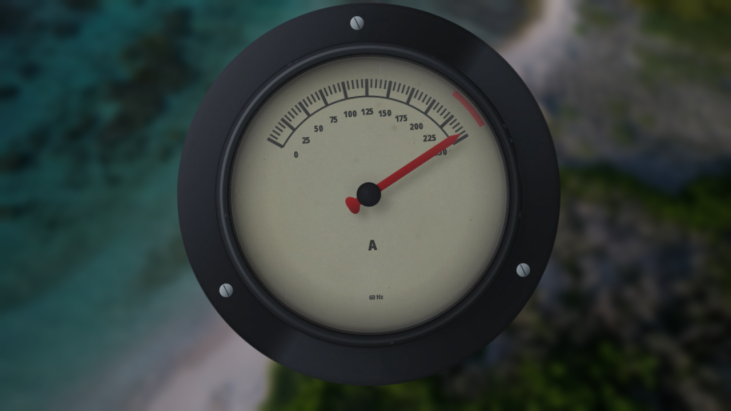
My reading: 245 A
